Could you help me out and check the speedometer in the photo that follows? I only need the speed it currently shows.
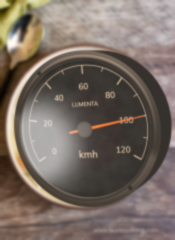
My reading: 100 km/h
